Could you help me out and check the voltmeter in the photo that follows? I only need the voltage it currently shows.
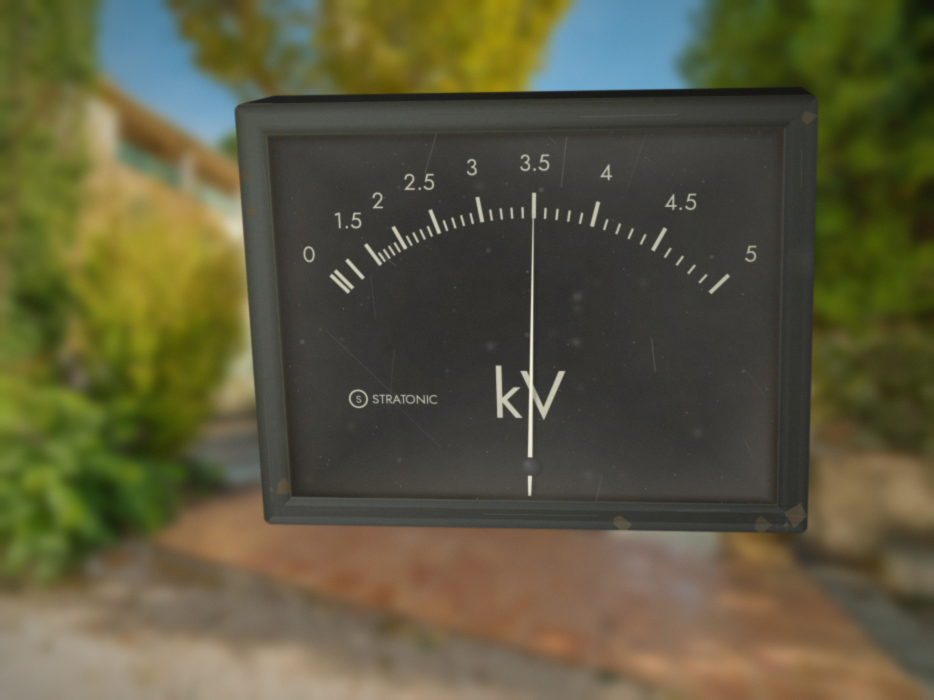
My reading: 3.5 kV
